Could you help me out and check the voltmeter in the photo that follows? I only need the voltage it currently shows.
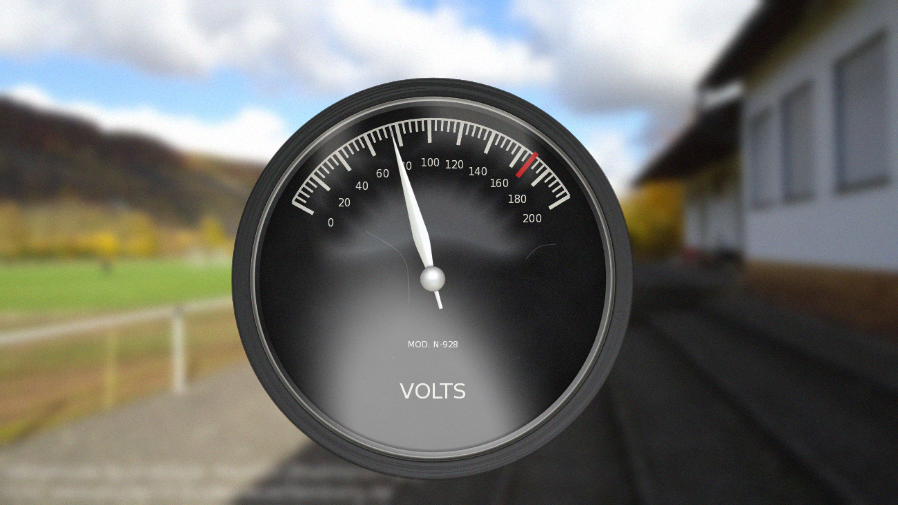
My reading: 76 V
